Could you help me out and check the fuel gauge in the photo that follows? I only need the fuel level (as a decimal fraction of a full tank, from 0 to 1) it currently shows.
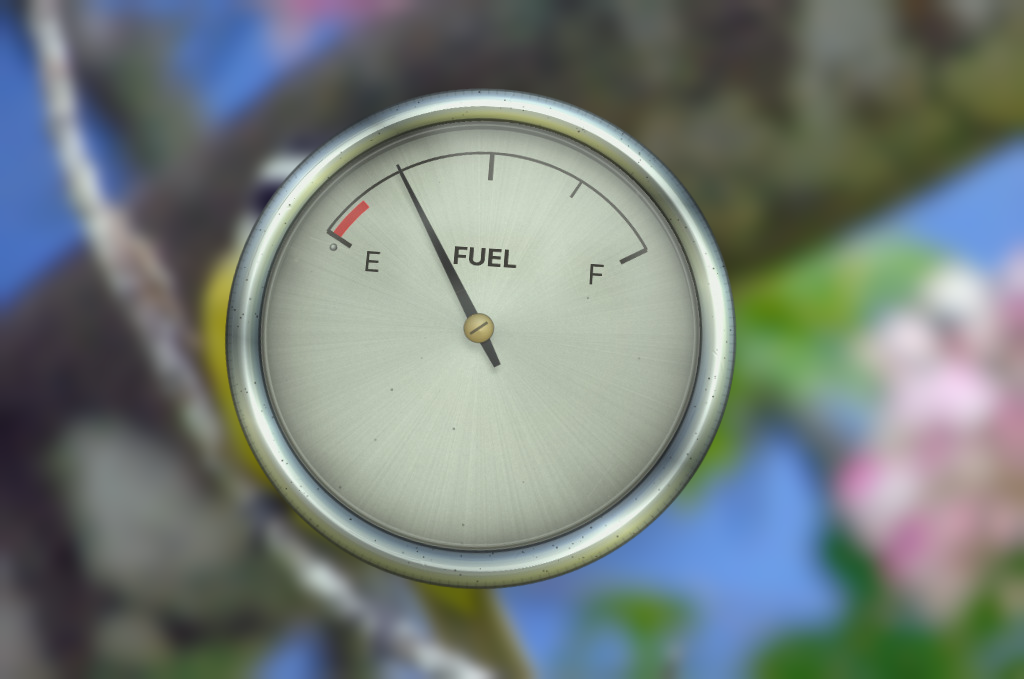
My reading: 0.25
